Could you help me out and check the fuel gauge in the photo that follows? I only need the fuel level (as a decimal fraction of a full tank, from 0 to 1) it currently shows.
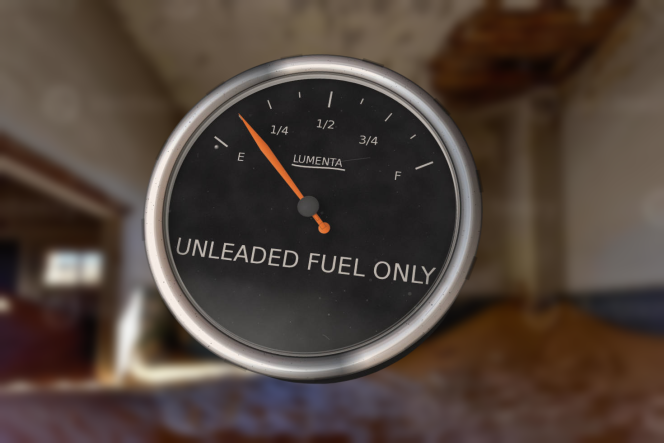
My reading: 0.125
